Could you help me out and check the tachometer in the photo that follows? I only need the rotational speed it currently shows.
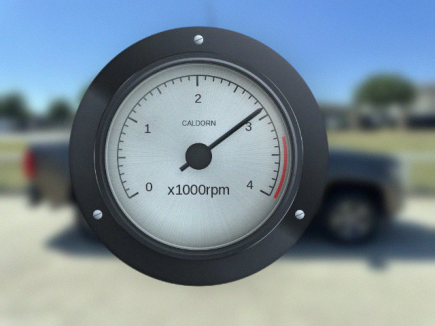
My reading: 2900 rpm
